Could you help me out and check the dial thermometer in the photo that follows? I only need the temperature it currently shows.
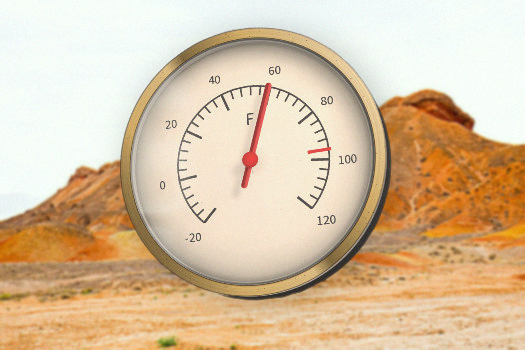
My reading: 60 °F
